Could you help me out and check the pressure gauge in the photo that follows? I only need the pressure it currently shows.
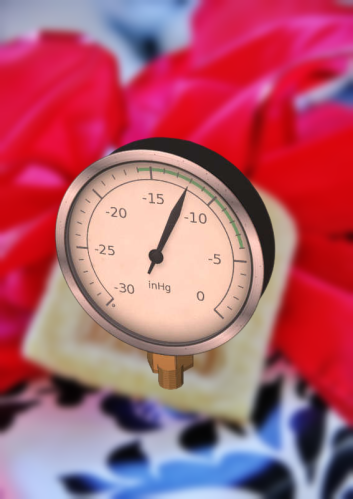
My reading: -12 inHg
